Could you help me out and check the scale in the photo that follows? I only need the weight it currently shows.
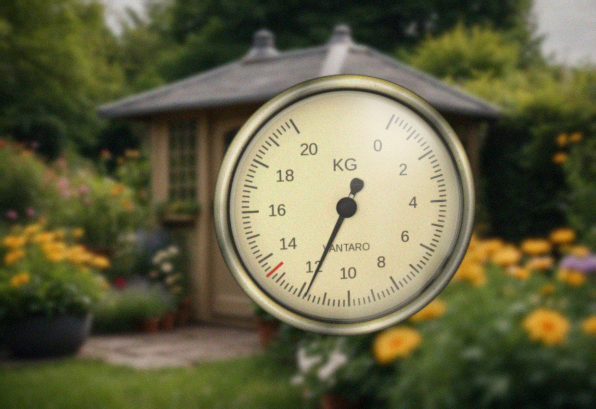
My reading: 11.8 kg
